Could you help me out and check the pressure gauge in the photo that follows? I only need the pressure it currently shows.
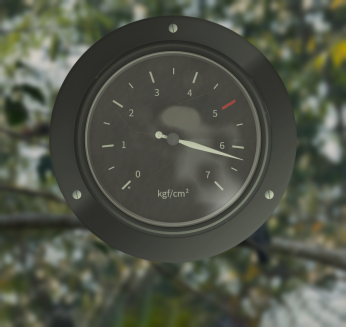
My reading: 6.25 kg/cm²
